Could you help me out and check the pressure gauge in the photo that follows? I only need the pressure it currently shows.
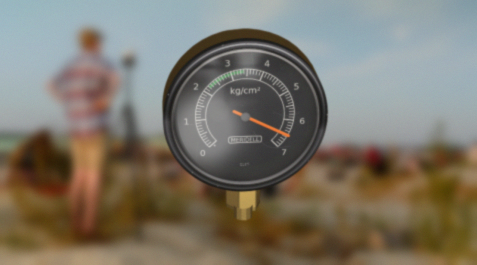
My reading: 6.5 kg/cm²
